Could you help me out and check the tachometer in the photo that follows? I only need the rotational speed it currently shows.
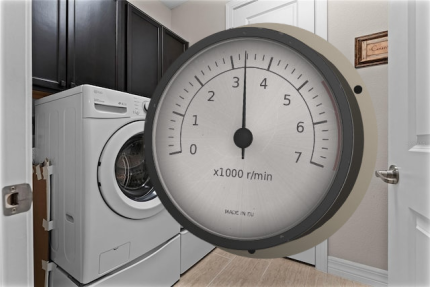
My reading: 3400 rpm
